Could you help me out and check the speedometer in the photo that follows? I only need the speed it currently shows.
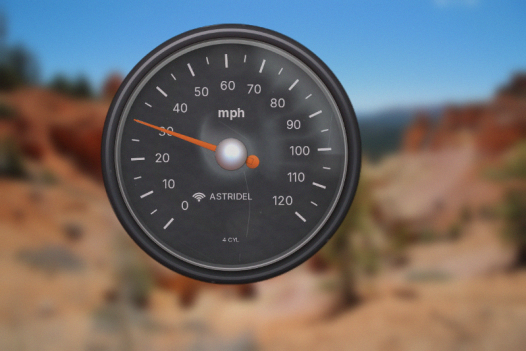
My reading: 30 mph
